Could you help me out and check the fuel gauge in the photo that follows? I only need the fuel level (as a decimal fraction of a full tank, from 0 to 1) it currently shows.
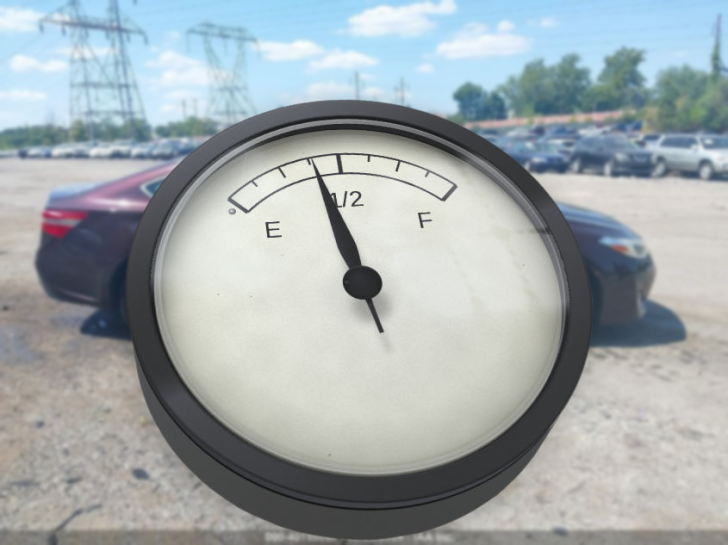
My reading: 0.375
